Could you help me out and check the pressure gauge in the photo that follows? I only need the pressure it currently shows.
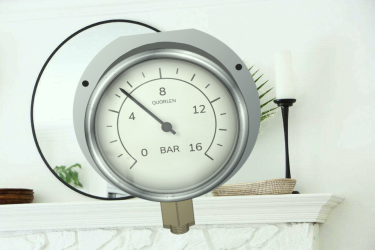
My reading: 5.5 bar
